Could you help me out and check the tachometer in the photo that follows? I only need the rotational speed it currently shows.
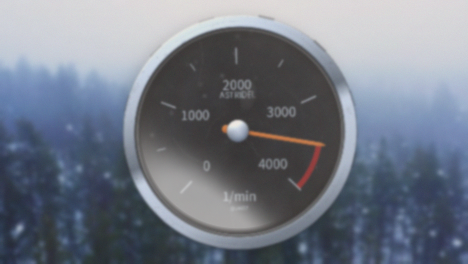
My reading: 3500 rpm
